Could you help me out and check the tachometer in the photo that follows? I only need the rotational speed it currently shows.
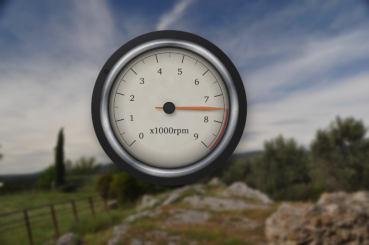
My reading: 7500 rpm
